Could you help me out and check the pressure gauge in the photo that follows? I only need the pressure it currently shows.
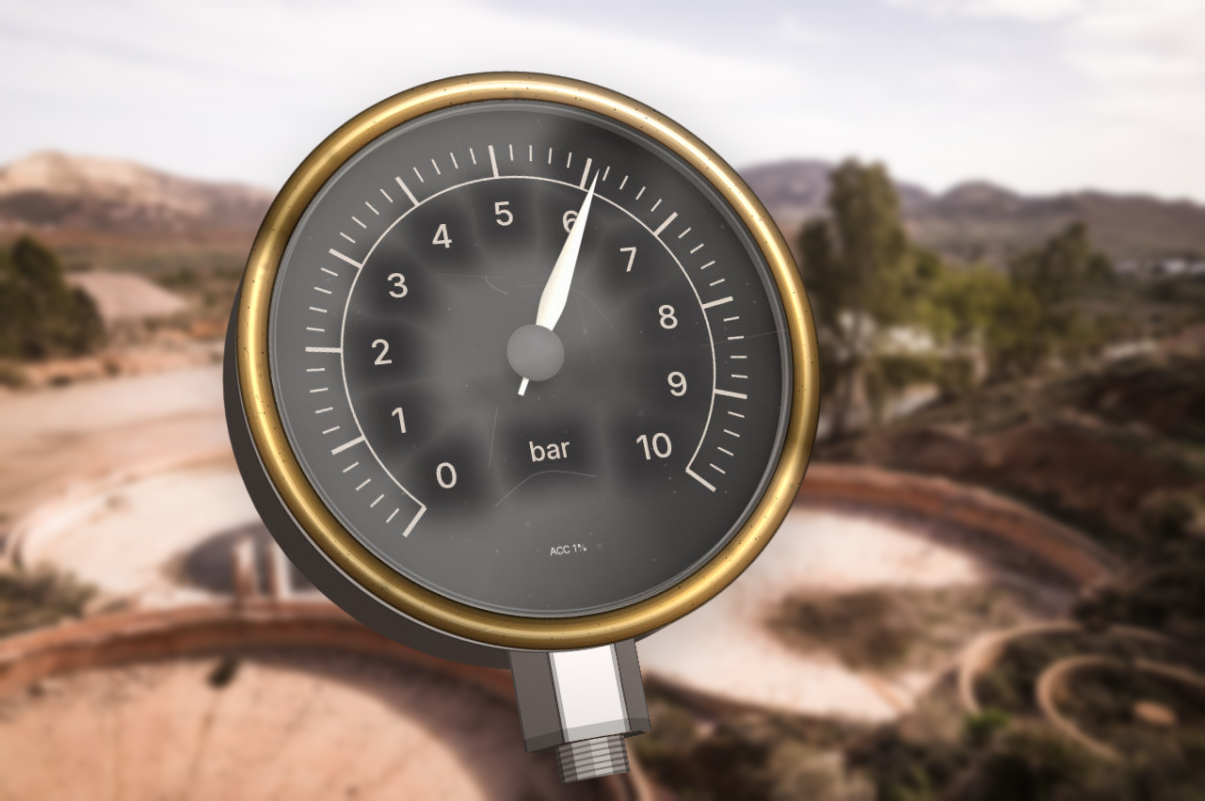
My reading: 6.1 bar
